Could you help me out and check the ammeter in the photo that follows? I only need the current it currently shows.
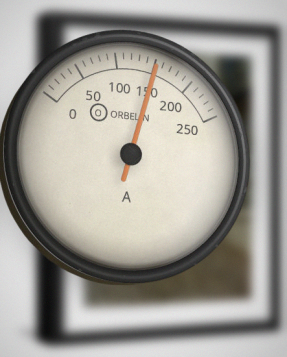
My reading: 150 A
